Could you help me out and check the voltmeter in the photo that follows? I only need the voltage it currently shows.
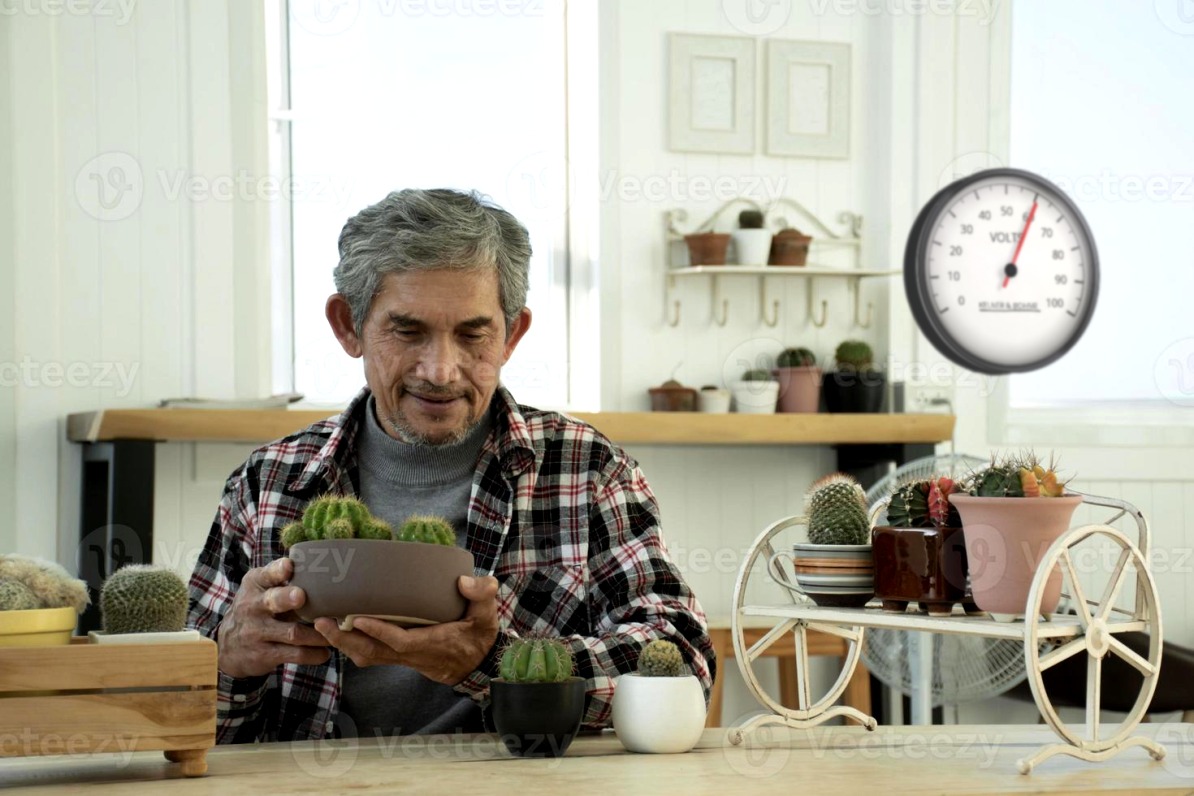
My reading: 60 V
